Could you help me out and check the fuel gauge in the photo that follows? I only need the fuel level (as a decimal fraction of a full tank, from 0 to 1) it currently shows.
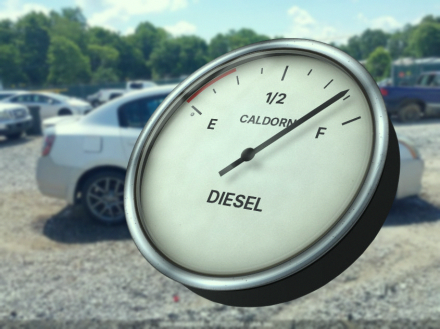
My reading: 0.875
